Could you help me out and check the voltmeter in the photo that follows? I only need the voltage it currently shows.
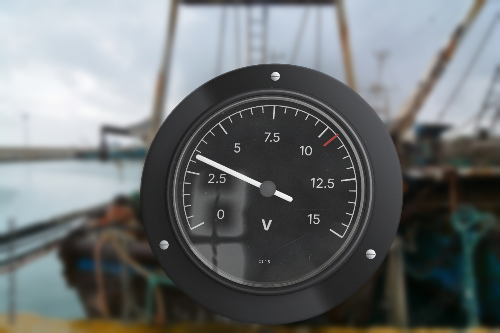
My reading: 3.25 V
